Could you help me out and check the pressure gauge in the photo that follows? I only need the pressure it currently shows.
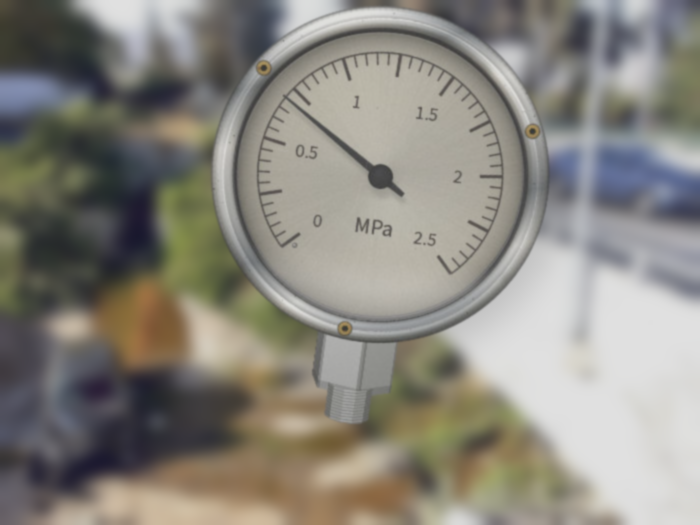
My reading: 0.7 MPa
